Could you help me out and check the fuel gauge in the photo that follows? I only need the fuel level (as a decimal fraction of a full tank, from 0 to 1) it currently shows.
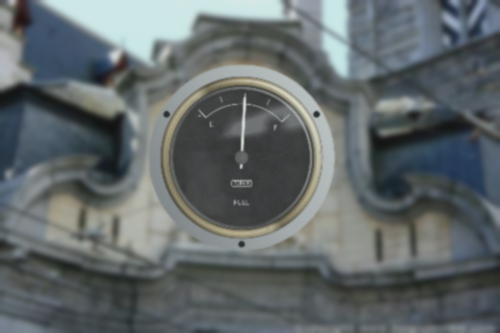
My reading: 0.5
